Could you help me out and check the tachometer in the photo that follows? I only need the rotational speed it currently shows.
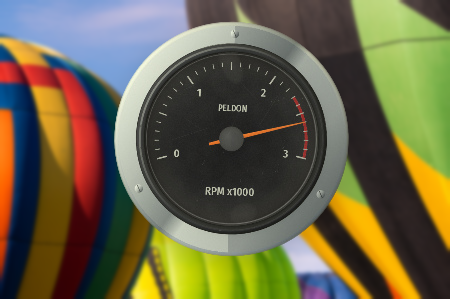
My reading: 2600 rpm
